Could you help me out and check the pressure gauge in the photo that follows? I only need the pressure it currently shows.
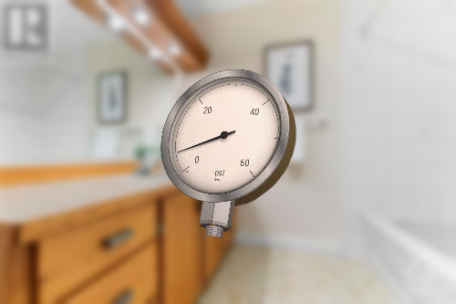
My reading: 5 psi
